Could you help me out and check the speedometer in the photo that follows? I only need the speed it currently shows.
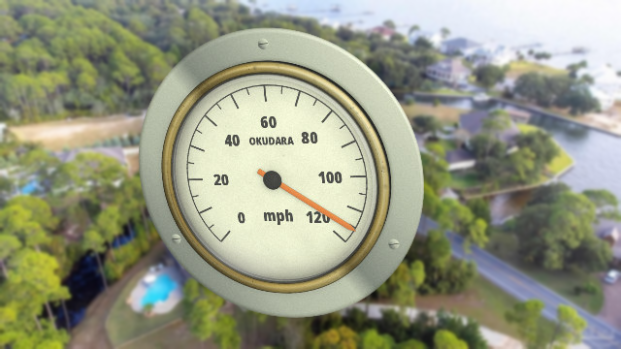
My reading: 115 mph
